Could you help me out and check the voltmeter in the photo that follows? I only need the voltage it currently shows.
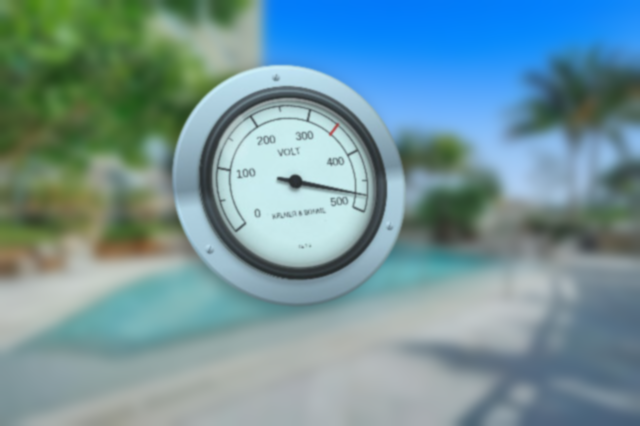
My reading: 475 V
